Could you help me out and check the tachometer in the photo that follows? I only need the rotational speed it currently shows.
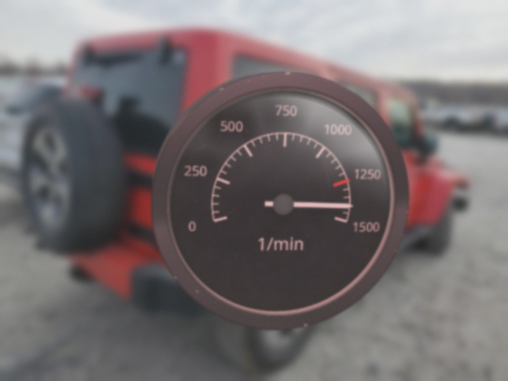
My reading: 1400 rpm
